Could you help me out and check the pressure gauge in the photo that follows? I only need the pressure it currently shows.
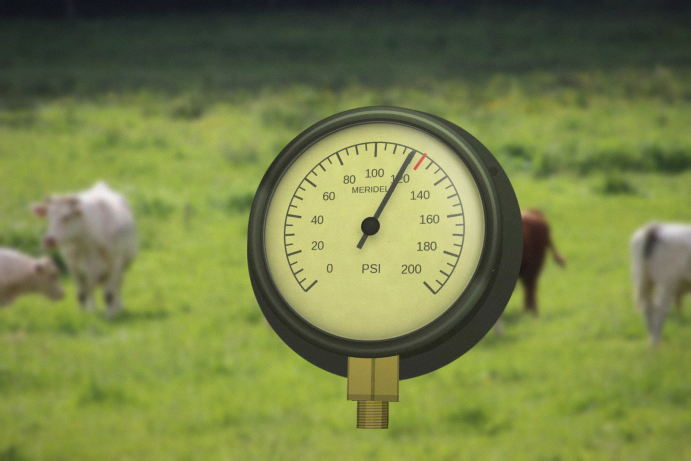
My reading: 120 psi
